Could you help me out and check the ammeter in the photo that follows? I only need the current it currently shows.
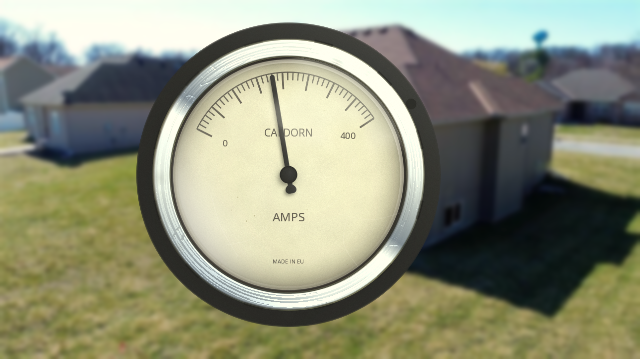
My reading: 180 A
